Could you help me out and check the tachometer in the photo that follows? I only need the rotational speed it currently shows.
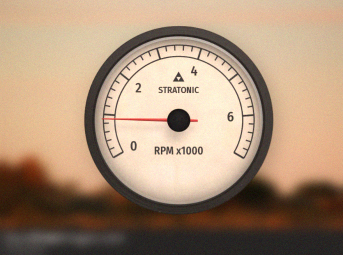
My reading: 900 rpm
